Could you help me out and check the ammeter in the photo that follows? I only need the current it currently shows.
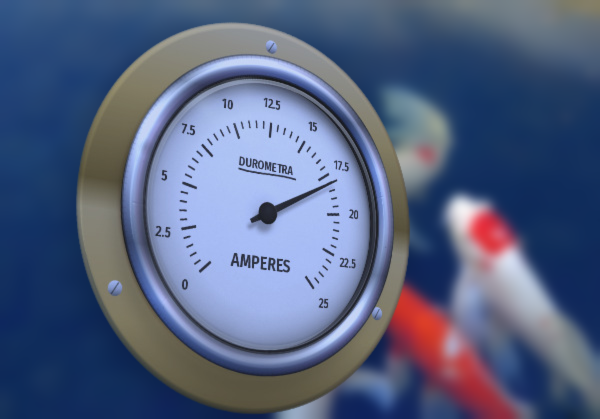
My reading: 18 A
